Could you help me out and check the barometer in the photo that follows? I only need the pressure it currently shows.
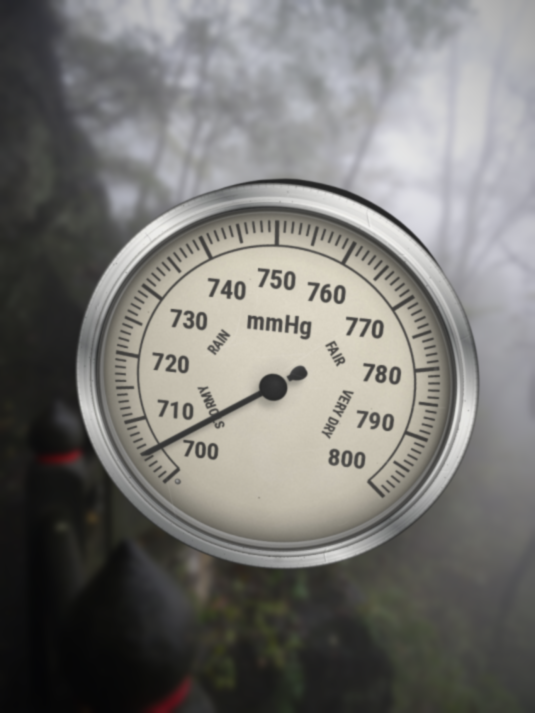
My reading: 705 mmHg
